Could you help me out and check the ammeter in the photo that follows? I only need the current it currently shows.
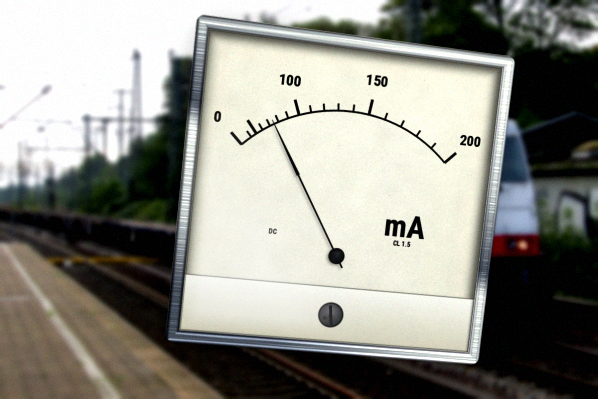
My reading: 75 mA
